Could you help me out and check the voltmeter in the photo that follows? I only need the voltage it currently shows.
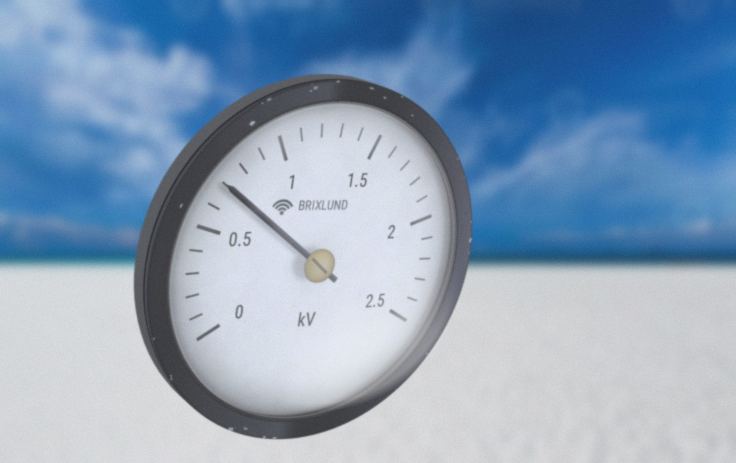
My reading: 0.7 kV
